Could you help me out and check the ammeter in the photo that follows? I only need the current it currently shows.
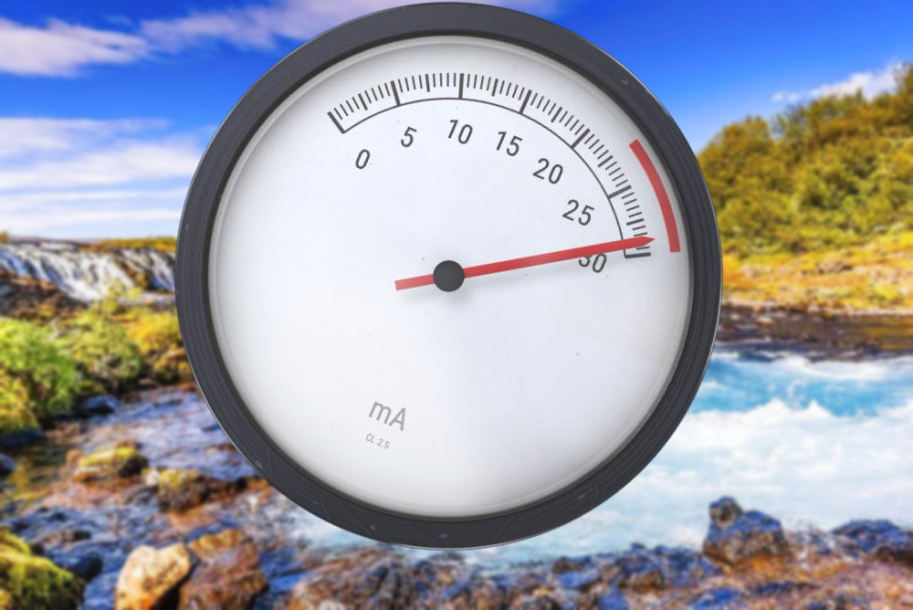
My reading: 29 mA
